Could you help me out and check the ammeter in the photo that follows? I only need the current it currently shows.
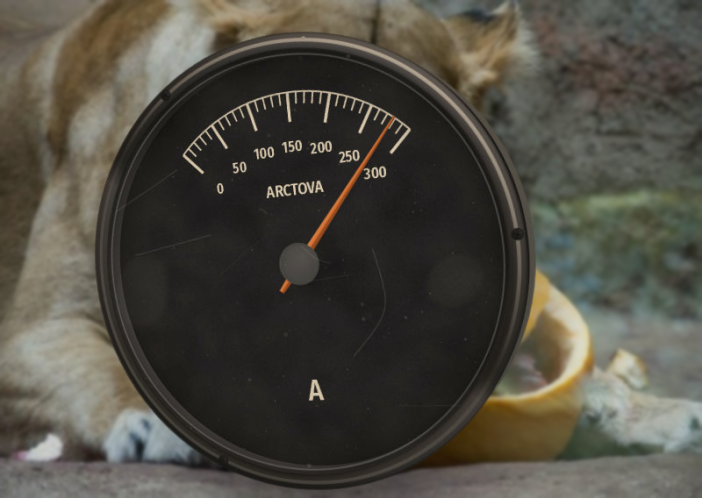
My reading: 280 A
